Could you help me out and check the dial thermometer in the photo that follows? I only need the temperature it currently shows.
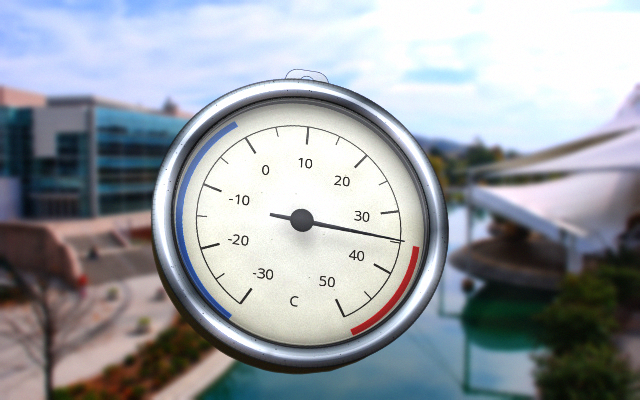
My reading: 35 °C
